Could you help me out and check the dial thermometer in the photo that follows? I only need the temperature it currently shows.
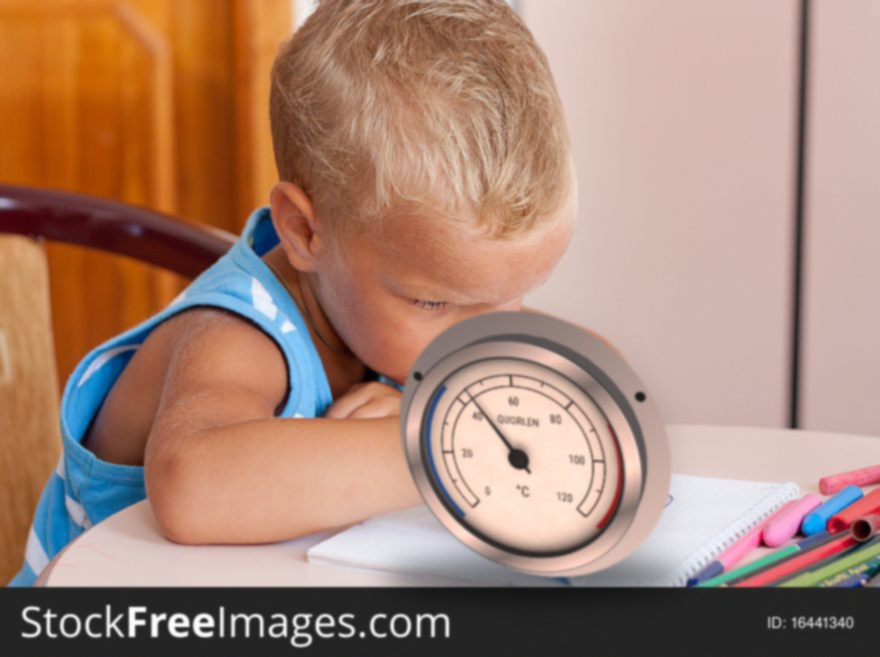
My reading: 45 °C
